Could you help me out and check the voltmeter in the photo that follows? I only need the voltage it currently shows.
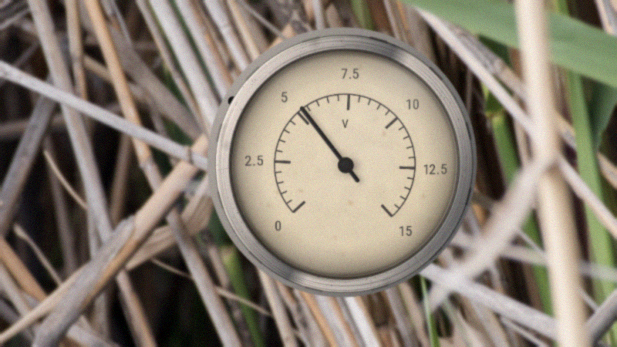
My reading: 5.25 V
